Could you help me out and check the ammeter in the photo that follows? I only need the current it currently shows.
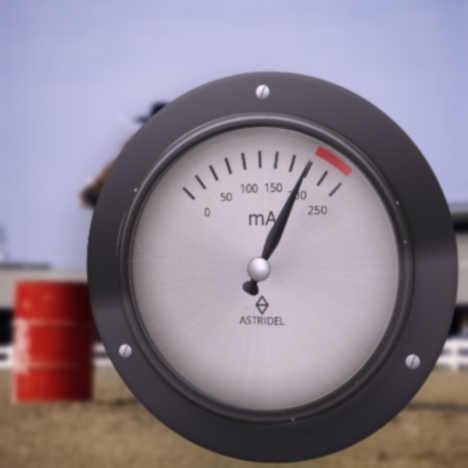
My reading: 200 mA
